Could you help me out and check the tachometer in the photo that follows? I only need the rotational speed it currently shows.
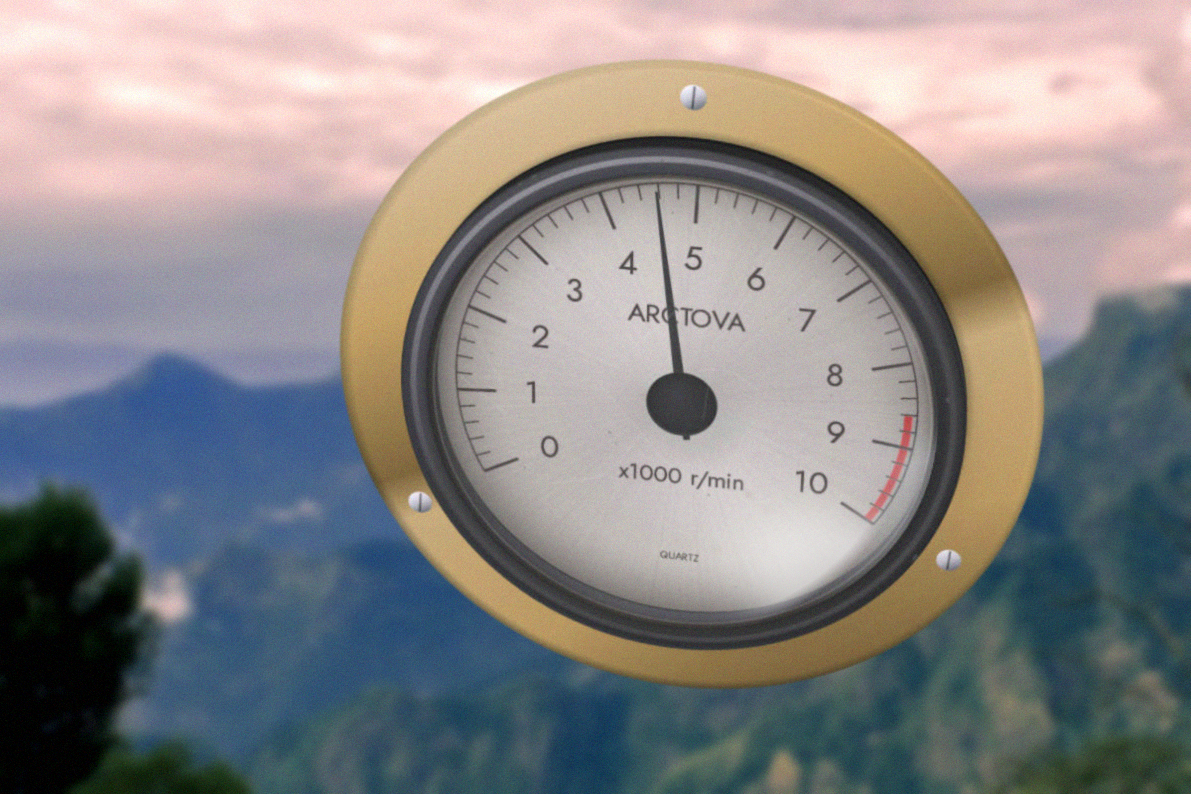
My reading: 4600 rpm
